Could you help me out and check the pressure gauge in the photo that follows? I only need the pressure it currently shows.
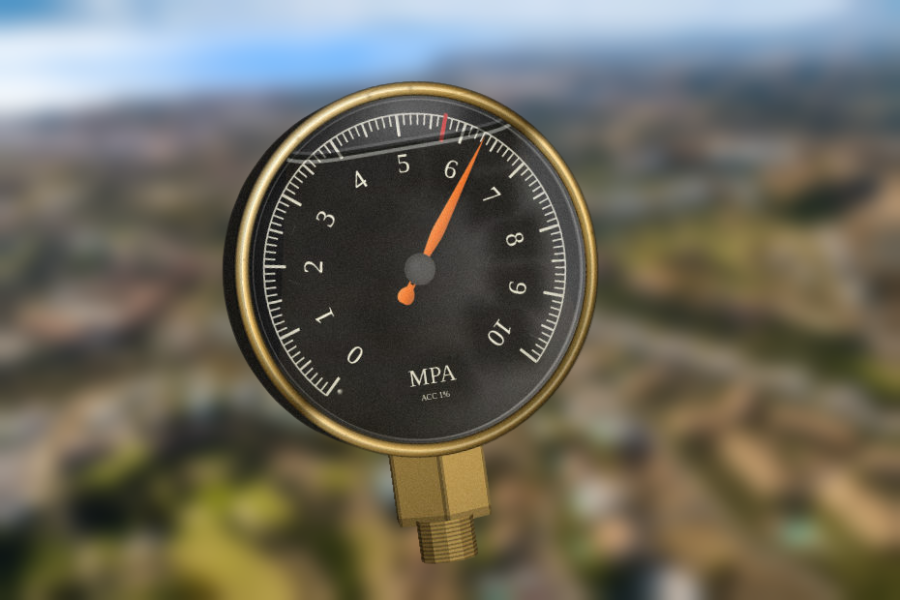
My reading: 6.3 MPa
